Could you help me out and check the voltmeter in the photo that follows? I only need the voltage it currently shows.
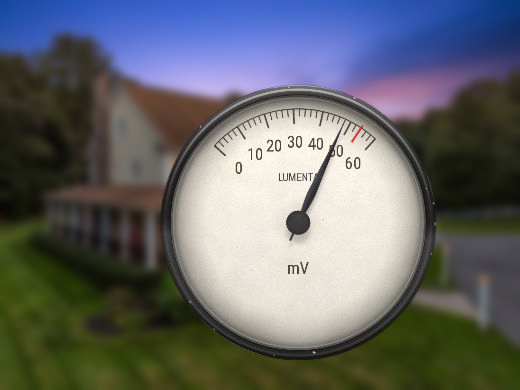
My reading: 48 mV
